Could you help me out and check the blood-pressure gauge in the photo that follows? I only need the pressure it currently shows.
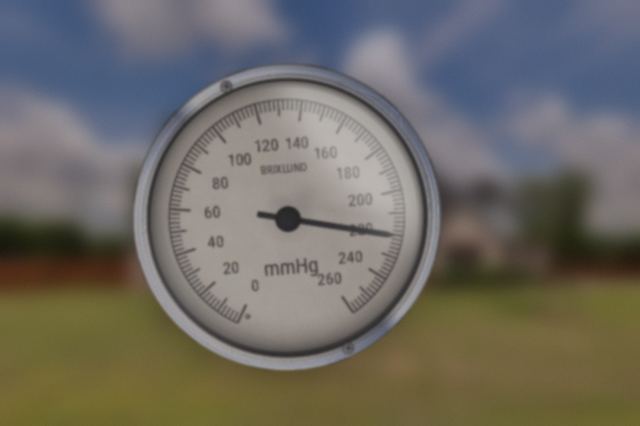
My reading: 220 mmHg
